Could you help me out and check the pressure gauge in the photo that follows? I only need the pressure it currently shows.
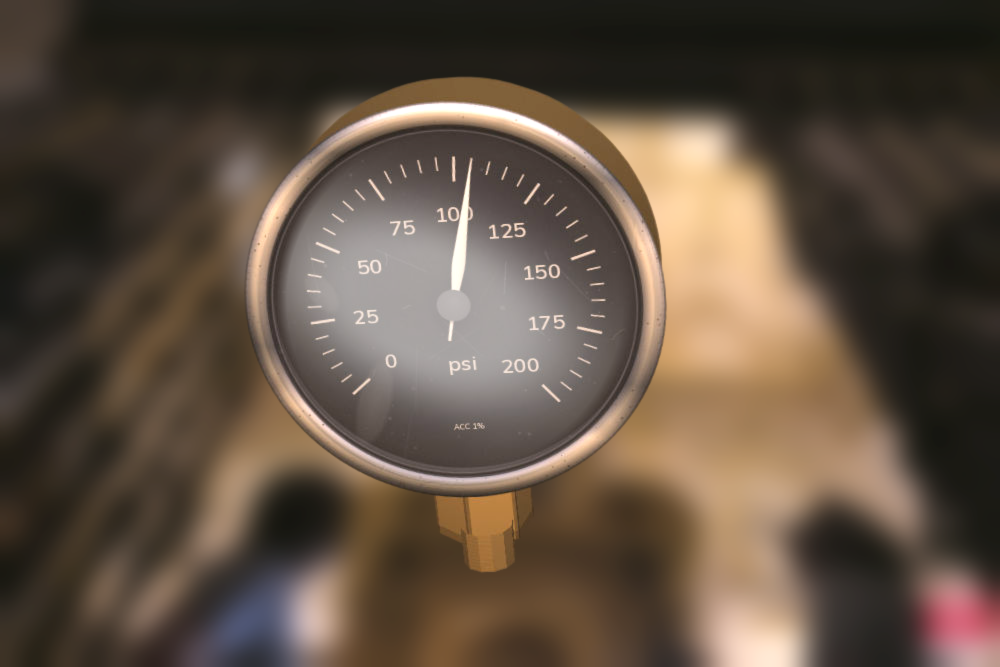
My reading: 105 psi
